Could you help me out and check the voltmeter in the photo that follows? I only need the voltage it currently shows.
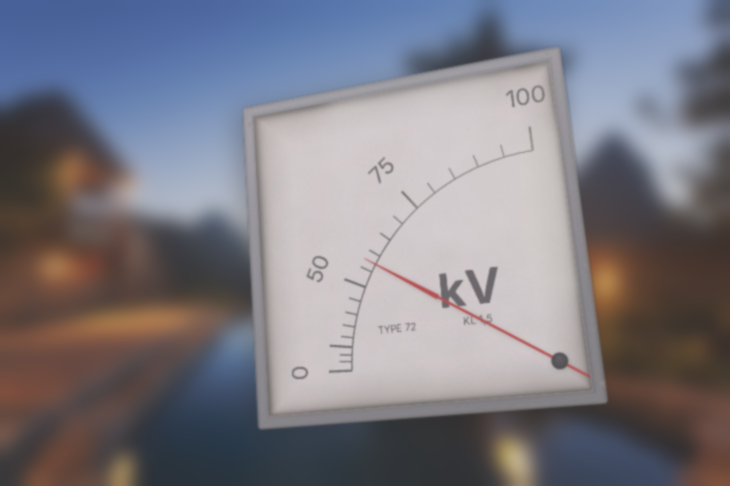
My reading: 57.5 kV
